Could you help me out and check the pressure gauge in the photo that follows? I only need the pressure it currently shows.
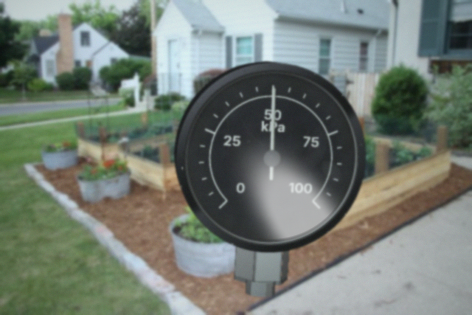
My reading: 50 kPa
